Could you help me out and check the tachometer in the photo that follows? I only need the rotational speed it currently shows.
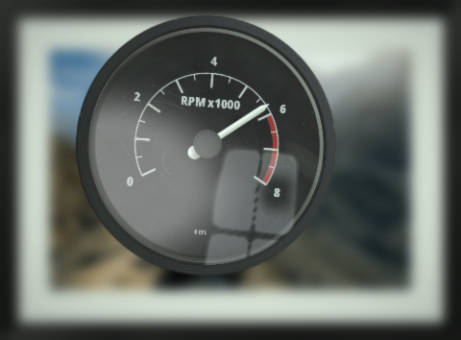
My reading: 5750 rpm
